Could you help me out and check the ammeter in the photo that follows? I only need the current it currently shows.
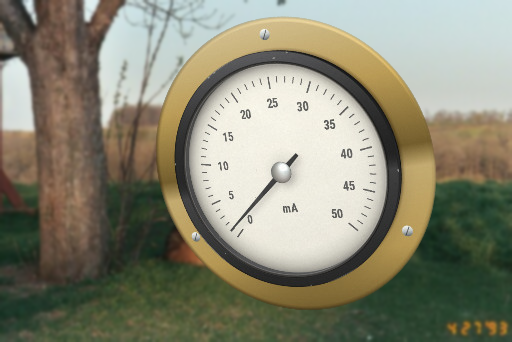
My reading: 1 mA
